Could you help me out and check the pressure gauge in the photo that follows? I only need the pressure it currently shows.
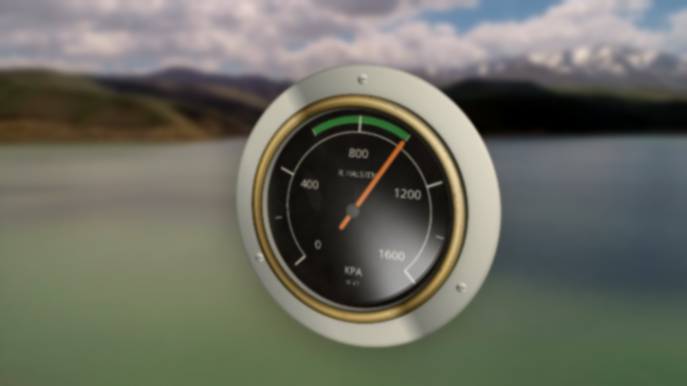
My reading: 1000 kPa
